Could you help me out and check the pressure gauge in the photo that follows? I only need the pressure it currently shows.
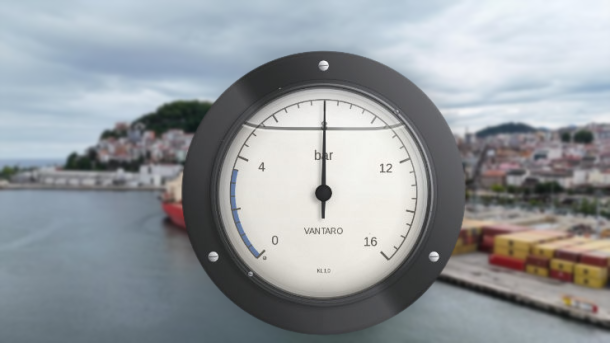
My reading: 8 bar
